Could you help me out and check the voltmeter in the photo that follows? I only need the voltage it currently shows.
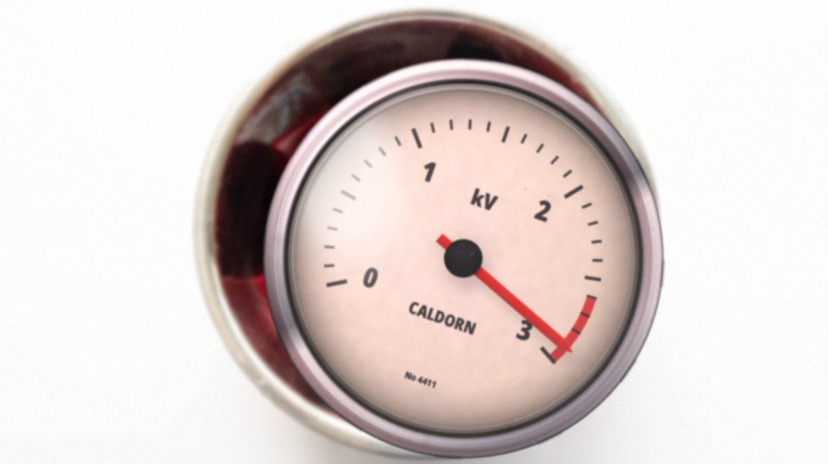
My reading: 2.9 kV
